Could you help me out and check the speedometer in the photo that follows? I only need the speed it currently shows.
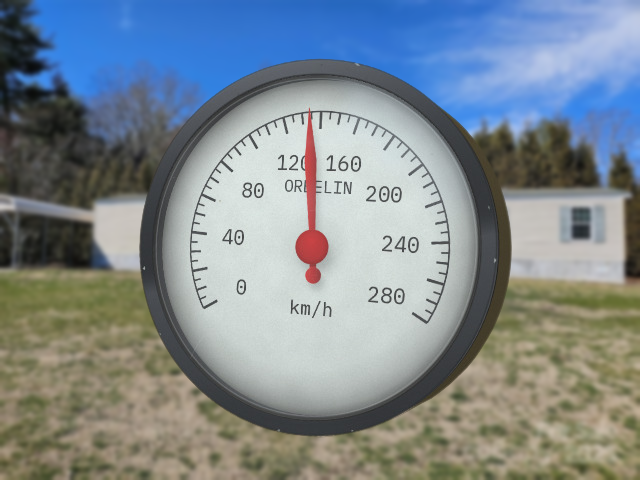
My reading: 135 km/h
